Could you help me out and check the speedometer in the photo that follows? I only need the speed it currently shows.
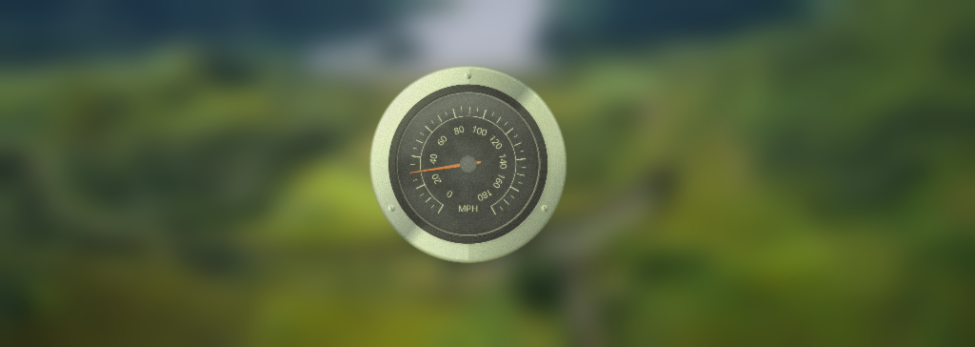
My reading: 30 mph
